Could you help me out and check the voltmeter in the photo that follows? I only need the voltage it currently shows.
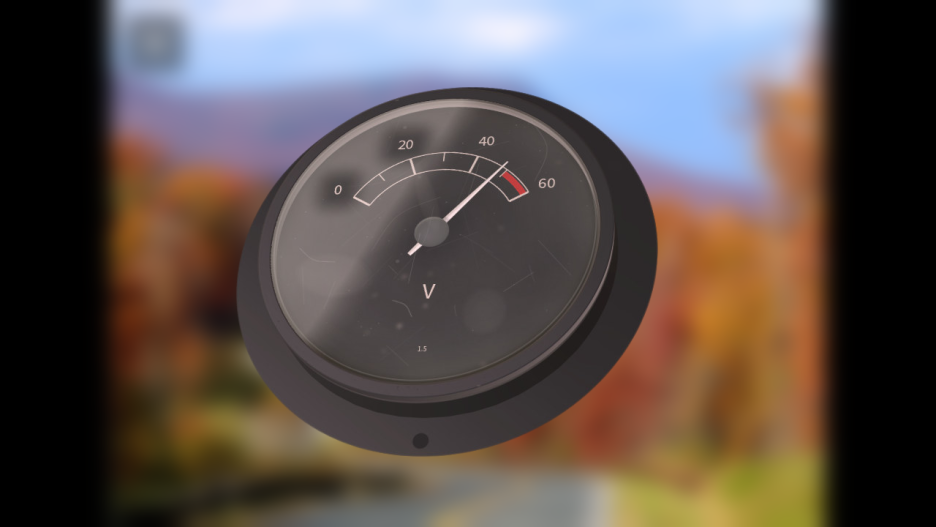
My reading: 50 V
